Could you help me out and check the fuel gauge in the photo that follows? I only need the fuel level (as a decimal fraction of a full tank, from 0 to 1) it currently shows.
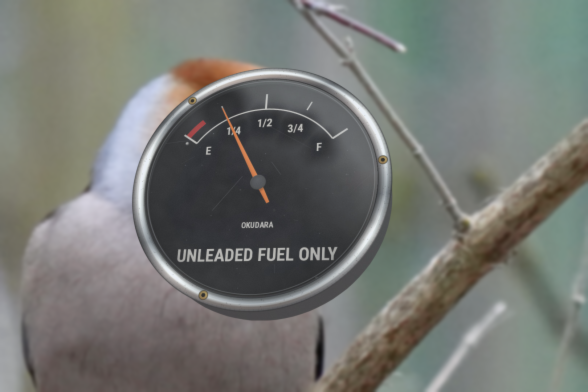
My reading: 0.25
